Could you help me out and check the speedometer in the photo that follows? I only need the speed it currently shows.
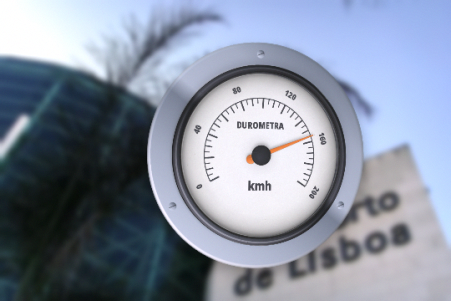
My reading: 155 km/h
